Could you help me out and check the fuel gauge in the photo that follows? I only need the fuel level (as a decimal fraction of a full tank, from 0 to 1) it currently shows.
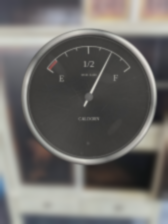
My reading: 0.75
